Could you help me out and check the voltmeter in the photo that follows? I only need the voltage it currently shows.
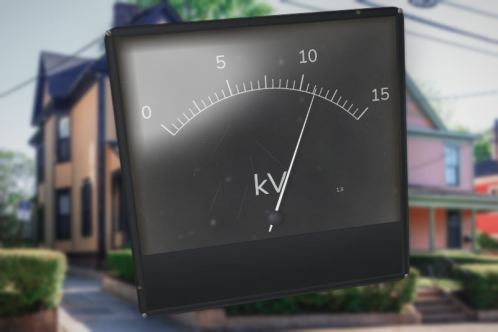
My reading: 11 kV
